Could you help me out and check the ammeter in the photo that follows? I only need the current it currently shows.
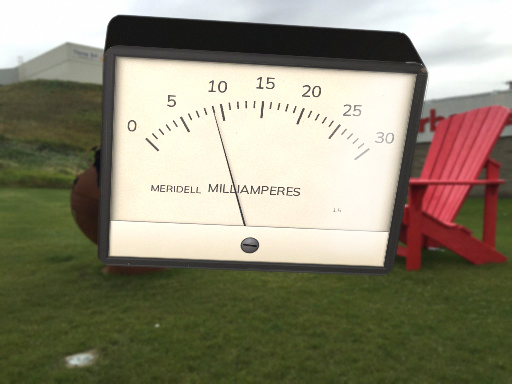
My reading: 9 mA
